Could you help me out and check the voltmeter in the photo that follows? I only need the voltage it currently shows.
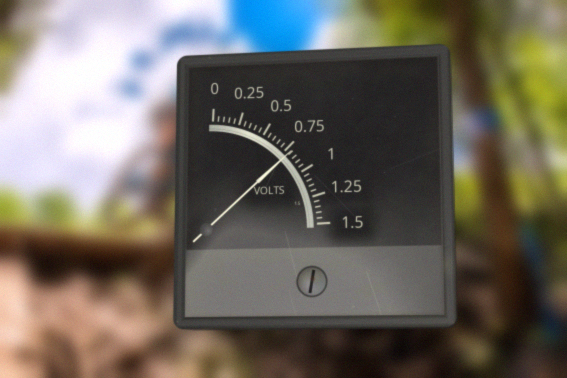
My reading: 0.8 V
